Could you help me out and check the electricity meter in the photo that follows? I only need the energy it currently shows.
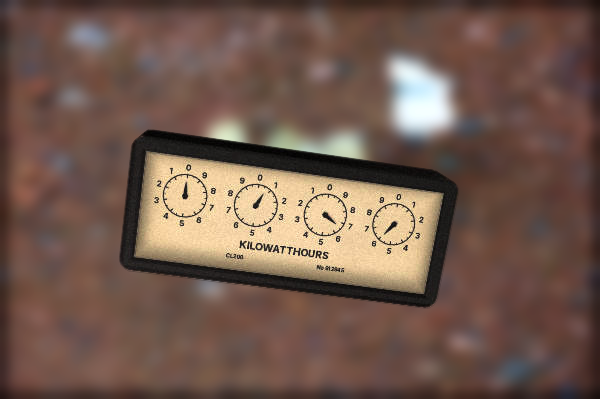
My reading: 66 kWh
